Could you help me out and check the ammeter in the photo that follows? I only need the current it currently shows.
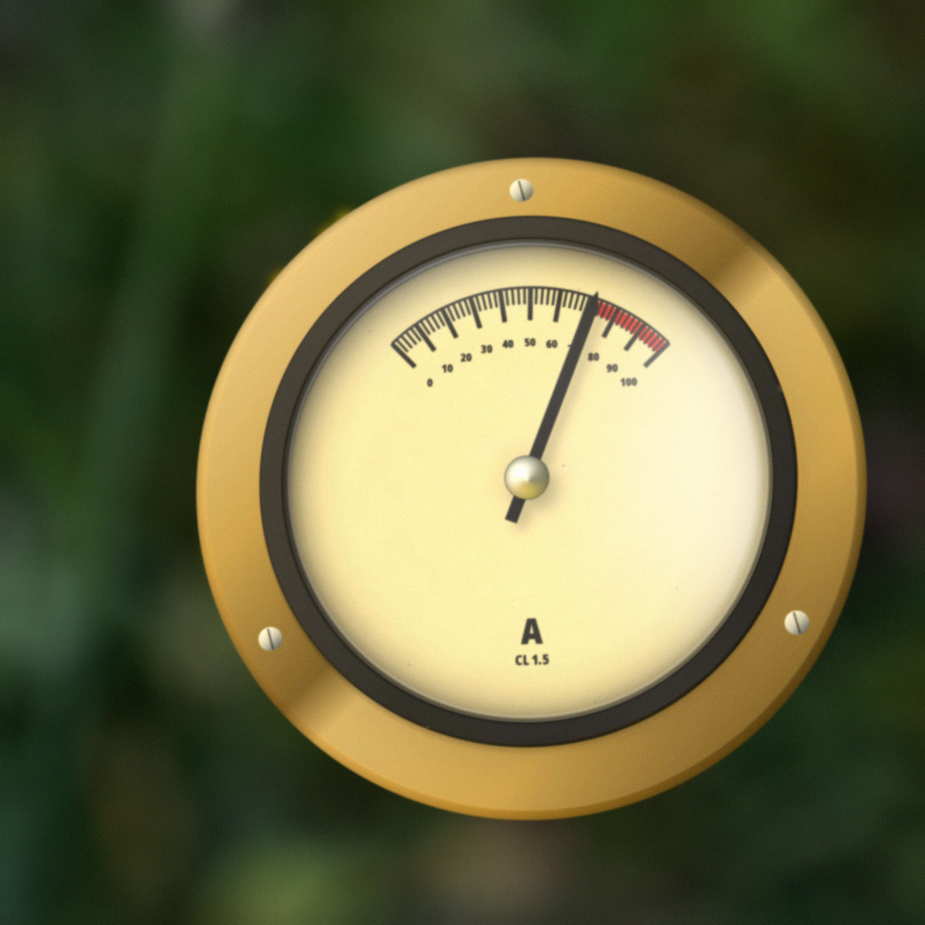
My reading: 72 A
